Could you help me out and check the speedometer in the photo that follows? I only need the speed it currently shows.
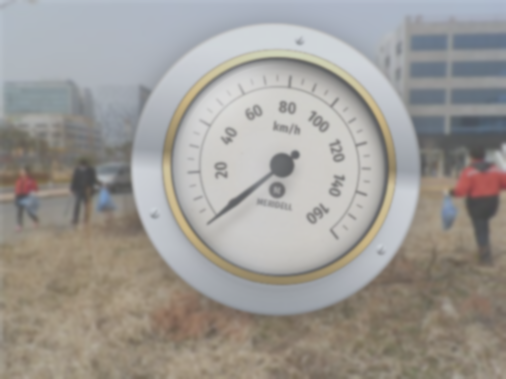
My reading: 0 km/h
